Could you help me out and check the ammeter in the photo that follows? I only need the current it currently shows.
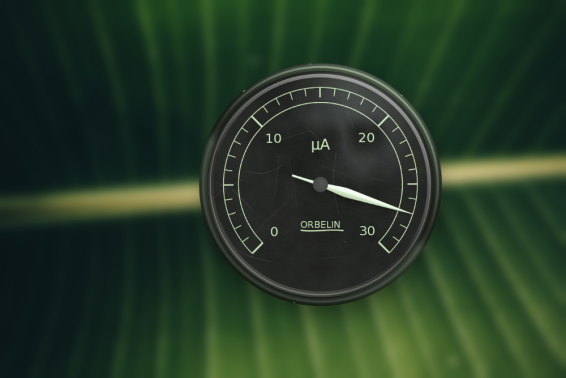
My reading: 27 µA
